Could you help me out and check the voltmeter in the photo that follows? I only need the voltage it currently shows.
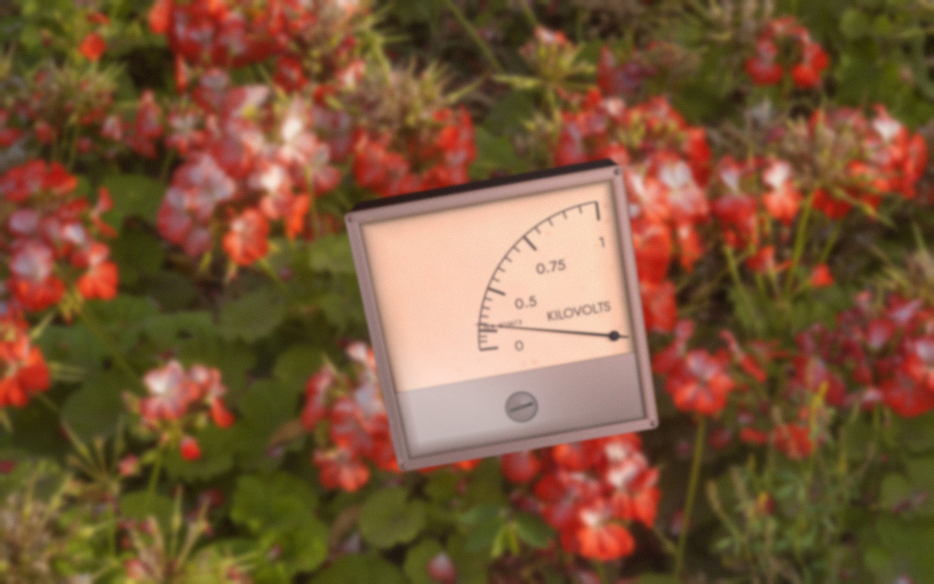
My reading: 0.3 kV
